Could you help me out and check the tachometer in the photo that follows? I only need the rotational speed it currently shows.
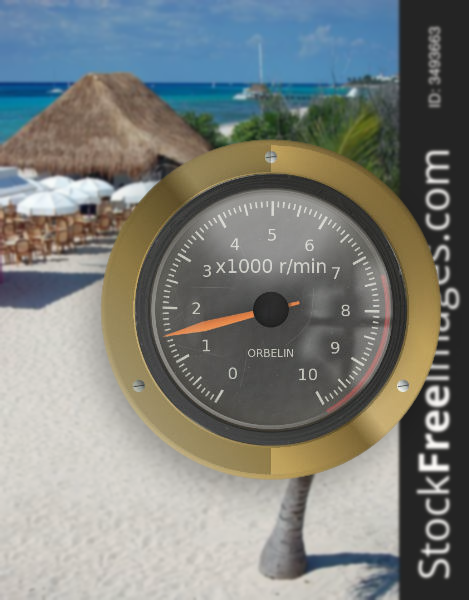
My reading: 1500 rpm
